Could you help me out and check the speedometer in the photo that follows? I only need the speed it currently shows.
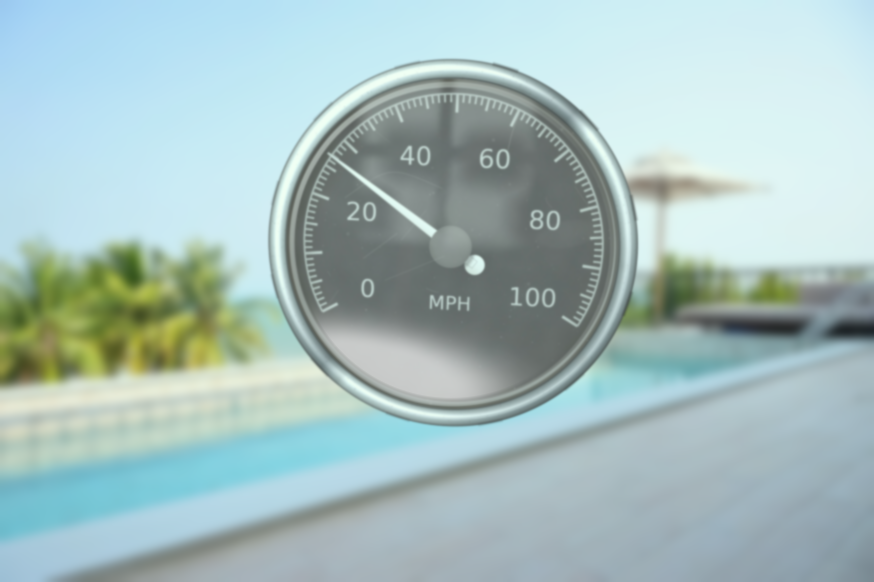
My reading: 27 mph
